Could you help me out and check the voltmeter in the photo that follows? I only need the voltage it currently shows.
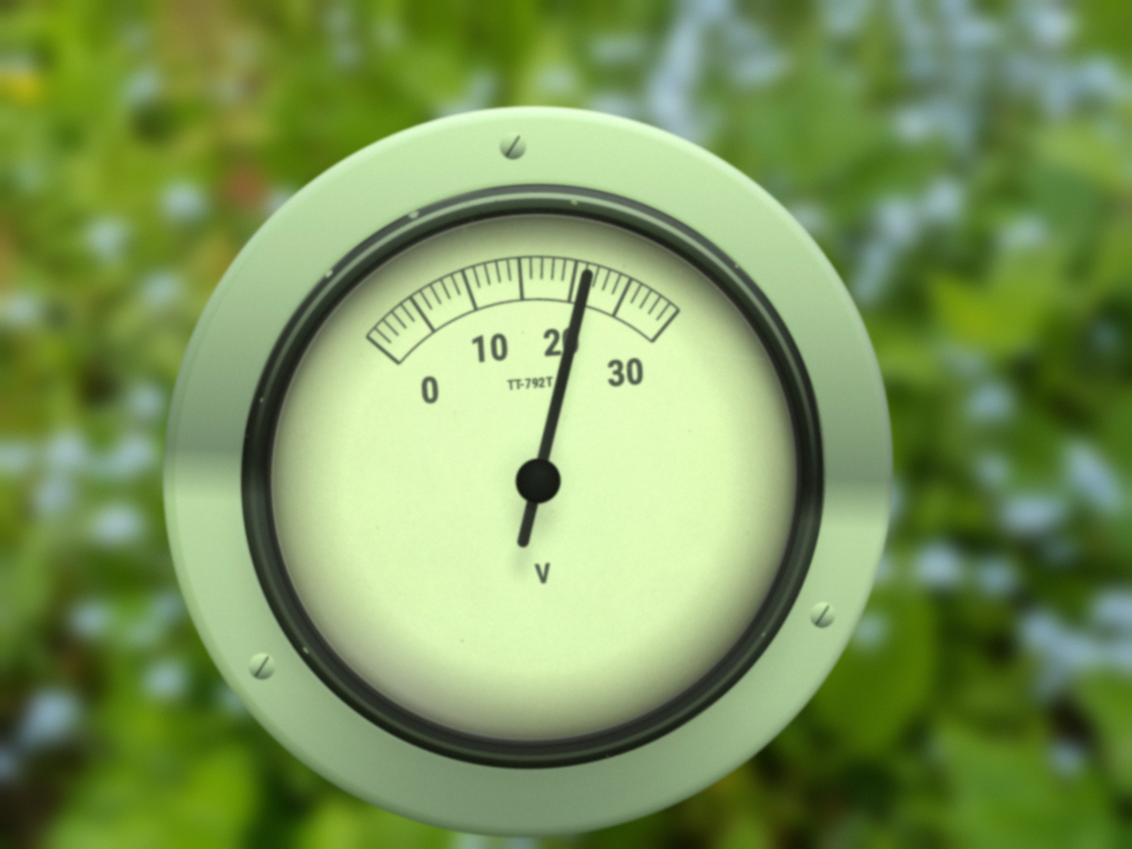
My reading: 21 V
